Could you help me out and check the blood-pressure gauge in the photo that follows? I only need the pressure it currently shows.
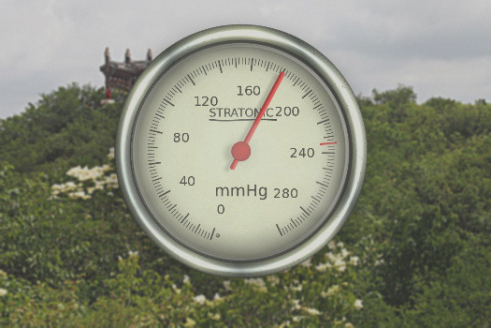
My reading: 180 mmHg
